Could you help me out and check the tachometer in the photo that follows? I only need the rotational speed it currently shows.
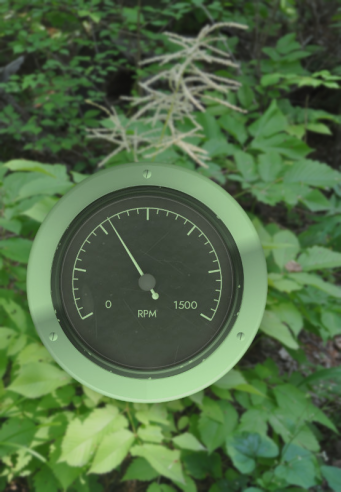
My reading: 550 rpm
